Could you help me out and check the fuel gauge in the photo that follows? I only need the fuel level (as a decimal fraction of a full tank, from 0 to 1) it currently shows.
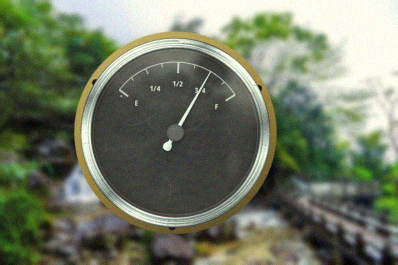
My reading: 0.75
